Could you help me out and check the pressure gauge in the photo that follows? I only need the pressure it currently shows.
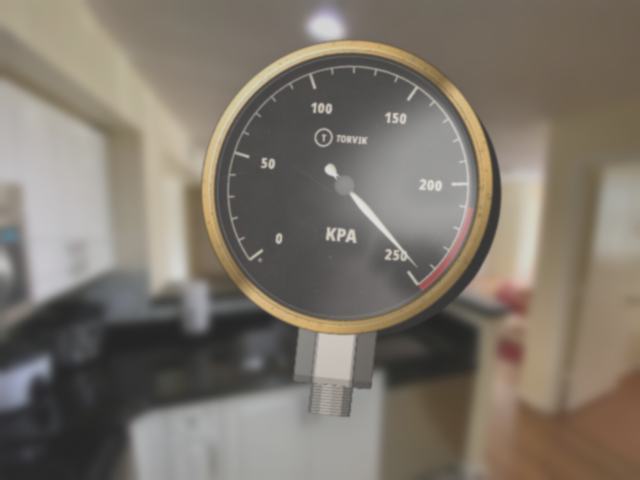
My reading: 245 kPa
